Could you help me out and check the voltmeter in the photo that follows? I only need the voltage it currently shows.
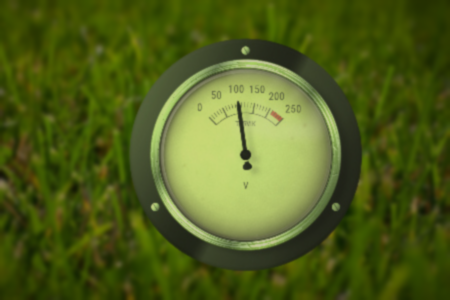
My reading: 100 V
